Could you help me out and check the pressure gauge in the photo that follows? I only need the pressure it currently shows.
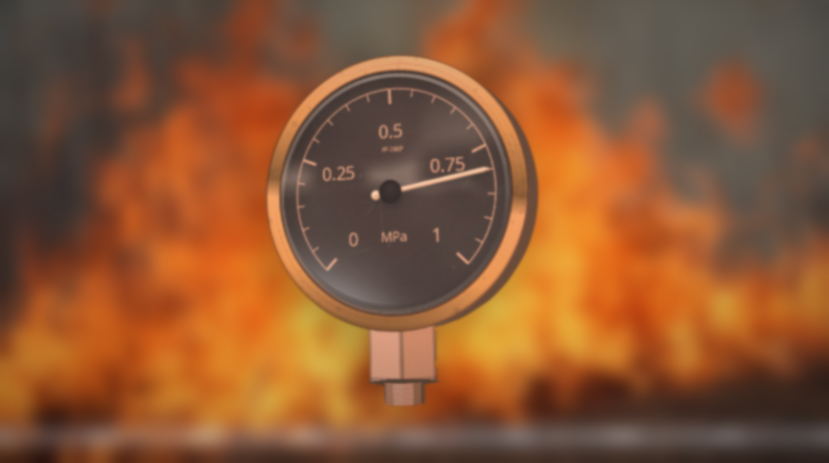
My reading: 0.8 MPa
